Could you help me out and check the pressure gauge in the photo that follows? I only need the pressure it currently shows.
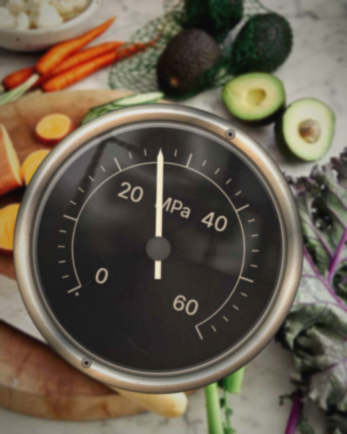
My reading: 26 MPa
